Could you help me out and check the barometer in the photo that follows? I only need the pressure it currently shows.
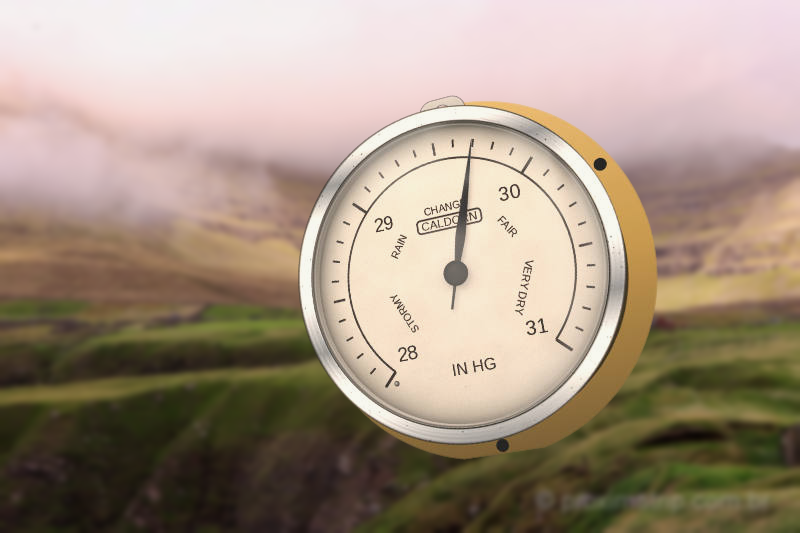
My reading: 29.7 inHg
